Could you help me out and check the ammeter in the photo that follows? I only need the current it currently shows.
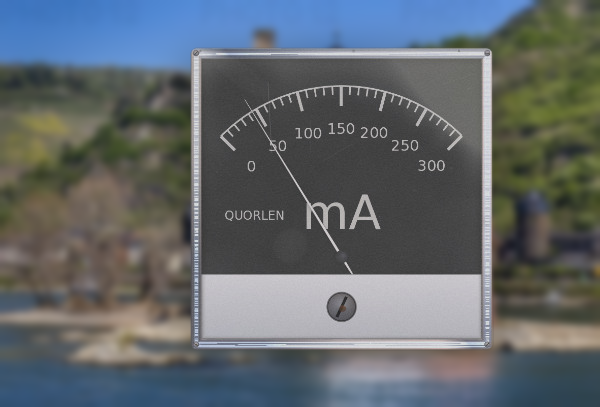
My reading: 45 mA
